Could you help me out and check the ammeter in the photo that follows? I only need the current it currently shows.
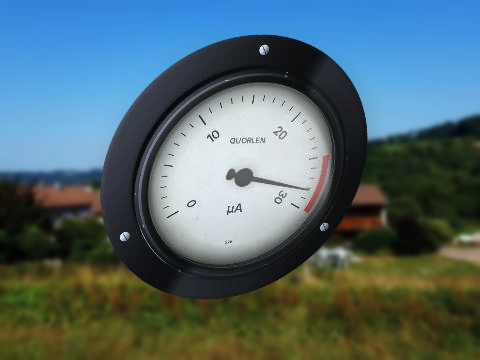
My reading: 28 µA
